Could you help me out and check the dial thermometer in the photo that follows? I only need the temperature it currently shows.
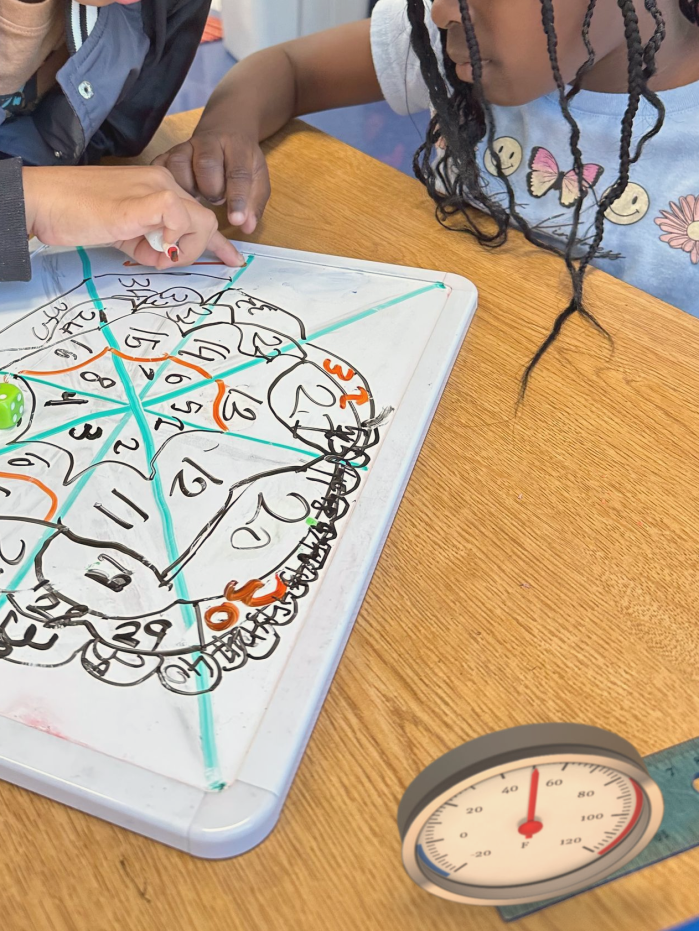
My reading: 50 °F
